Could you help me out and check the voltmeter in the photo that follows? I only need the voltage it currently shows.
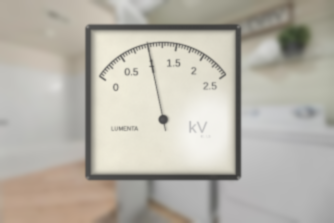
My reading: 1 kV
